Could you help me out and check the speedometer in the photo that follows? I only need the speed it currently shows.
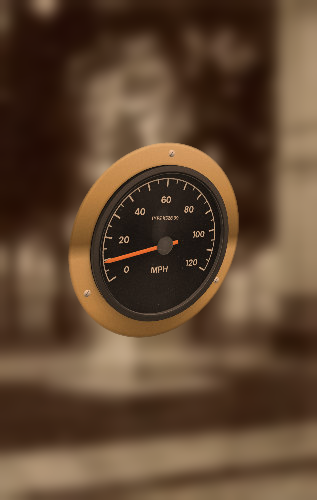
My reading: 10 mph
